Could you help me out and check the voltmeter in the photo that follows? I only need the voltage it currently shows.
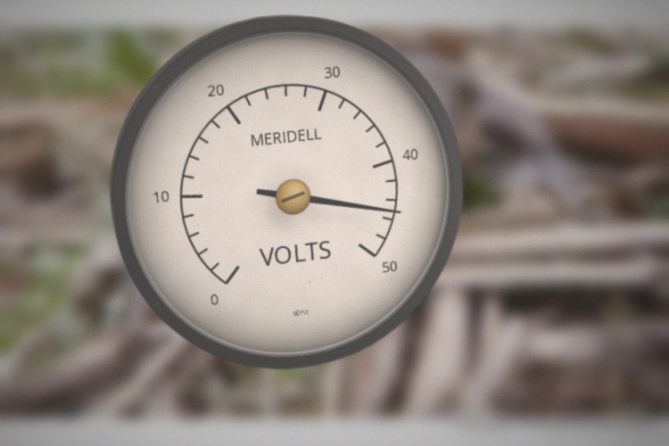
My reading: 45 V
